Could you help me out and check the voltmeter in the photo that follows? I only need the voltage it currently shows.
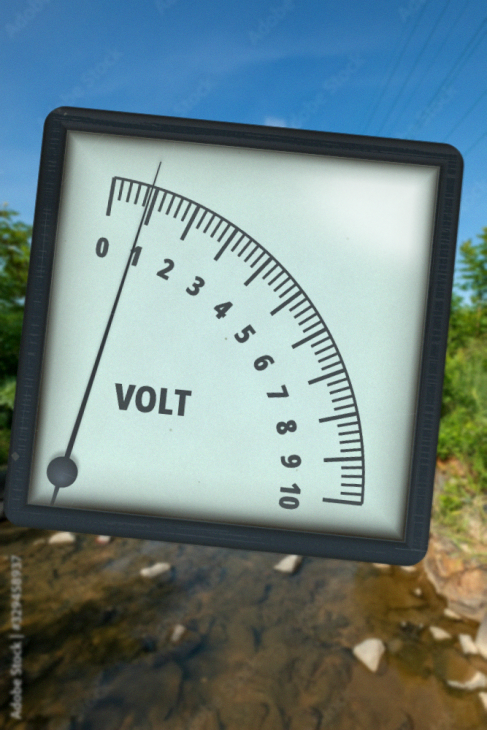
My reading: 0.9 V
